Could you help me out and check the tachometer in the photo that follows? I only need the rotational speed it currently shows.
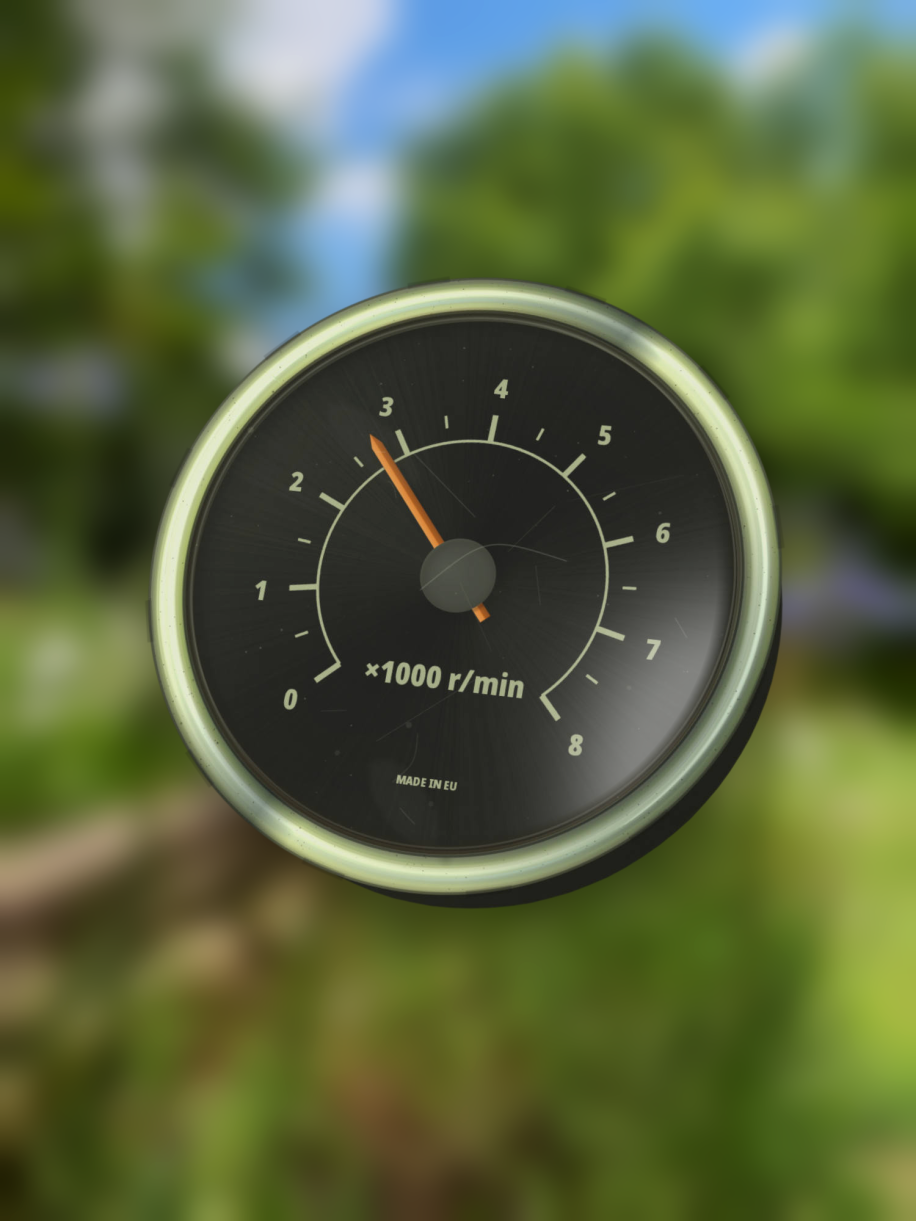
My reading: 2750 rpm
